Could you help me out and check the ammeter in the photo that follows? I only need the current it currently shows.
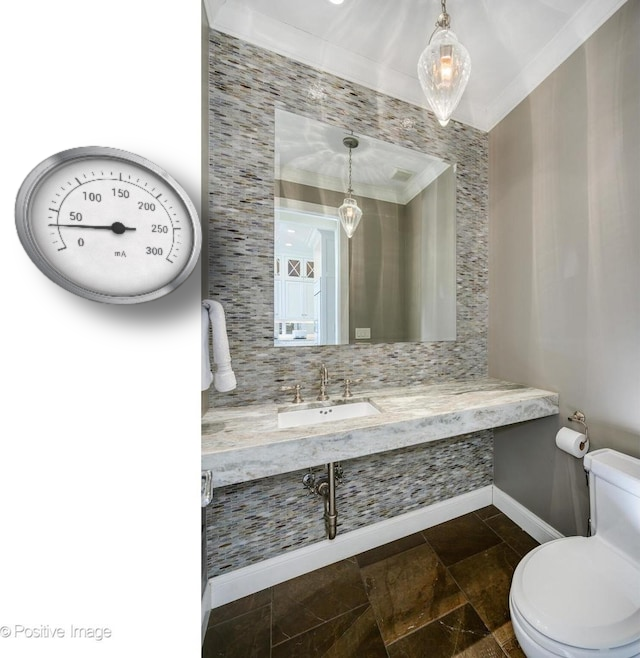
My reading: 30 mA
